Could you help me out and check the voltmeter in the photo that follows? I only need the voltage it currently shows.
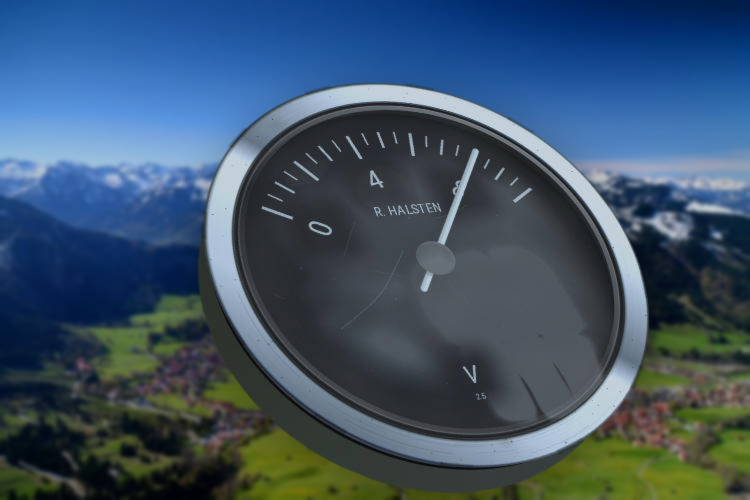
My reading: 8 V
